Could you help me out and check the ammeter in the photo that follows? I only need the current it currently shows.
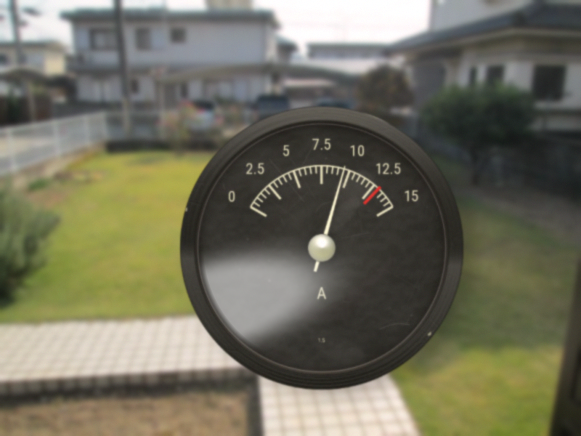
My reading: 9.5 A
